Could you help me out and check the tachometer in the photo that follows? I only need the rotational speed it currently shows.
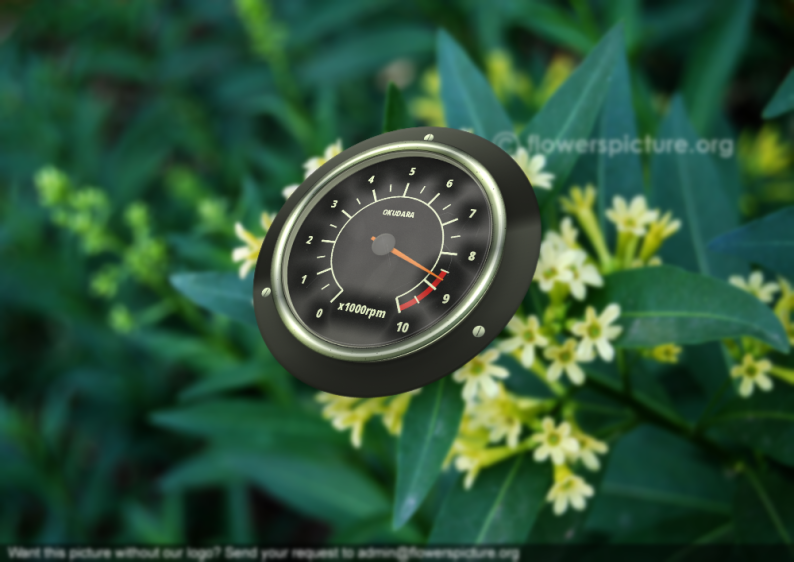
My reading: 8750 rpm
